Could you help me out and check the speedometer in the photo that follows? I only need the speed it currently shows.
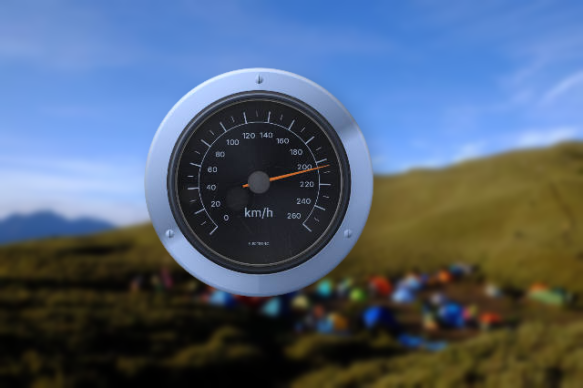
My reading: 205 km/h
